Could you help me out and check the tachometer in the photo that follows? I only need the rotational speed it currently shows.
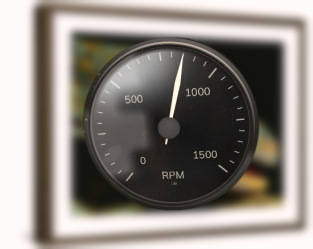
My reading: 850 rpm
